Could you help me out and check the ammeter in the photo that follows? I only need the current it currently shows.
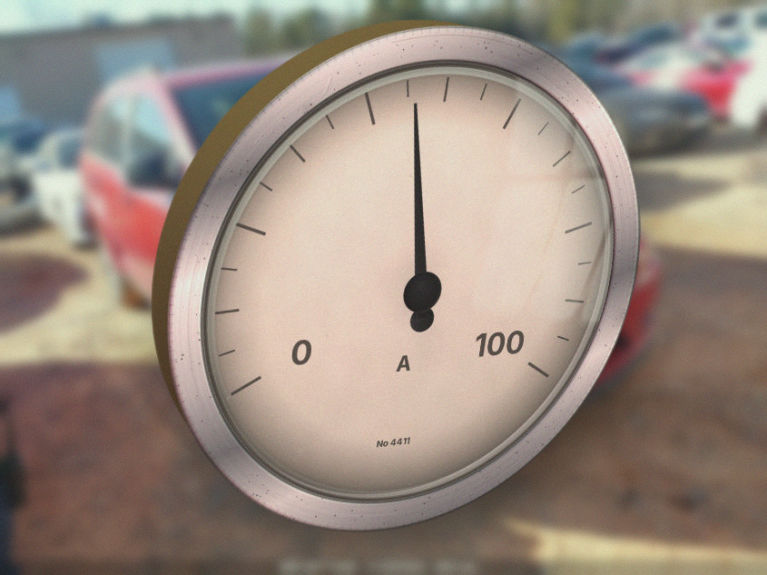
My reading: 45 A
